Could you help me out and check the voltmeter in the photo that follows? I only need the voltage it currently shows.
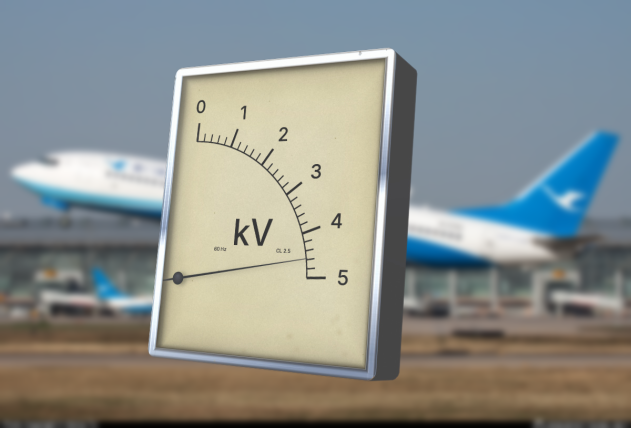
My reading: 4.6 kV
